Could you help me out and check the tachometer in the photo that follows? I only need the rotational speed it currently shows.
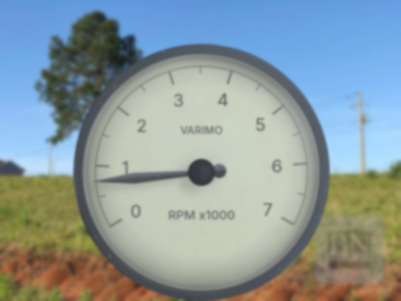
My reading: 750 rpm
